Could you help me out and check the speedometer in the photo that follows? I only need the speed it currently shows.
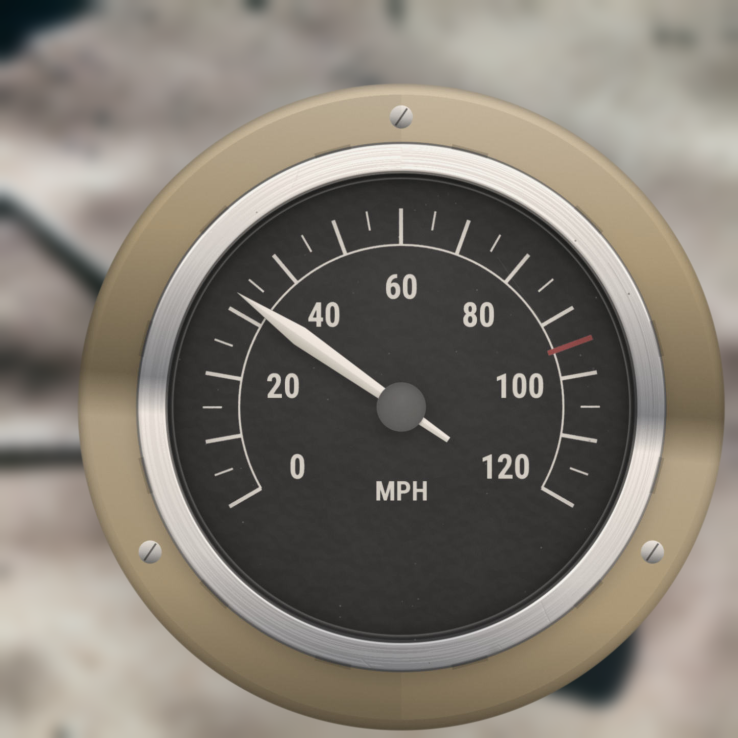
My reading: 32.5 mph
